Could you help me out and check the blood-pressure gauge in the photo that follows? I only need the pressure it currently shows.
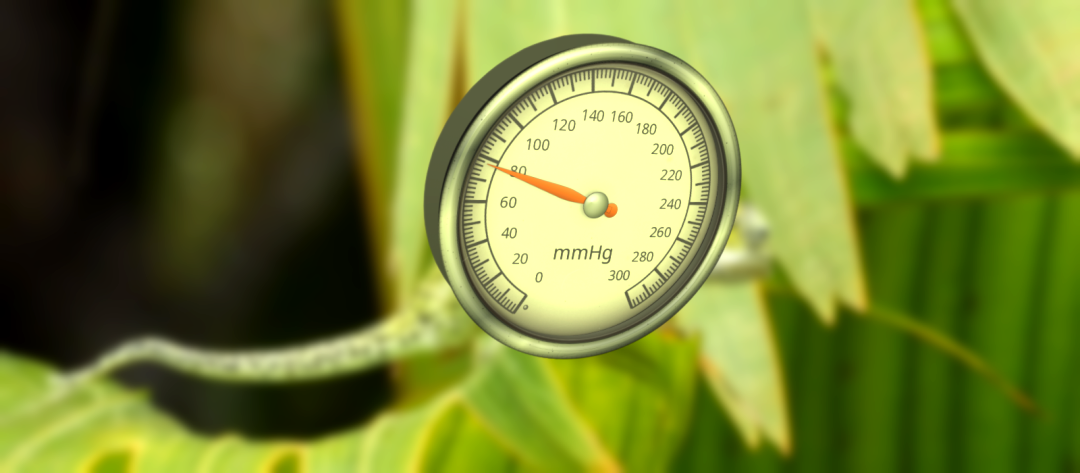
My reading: 78 mmHg
